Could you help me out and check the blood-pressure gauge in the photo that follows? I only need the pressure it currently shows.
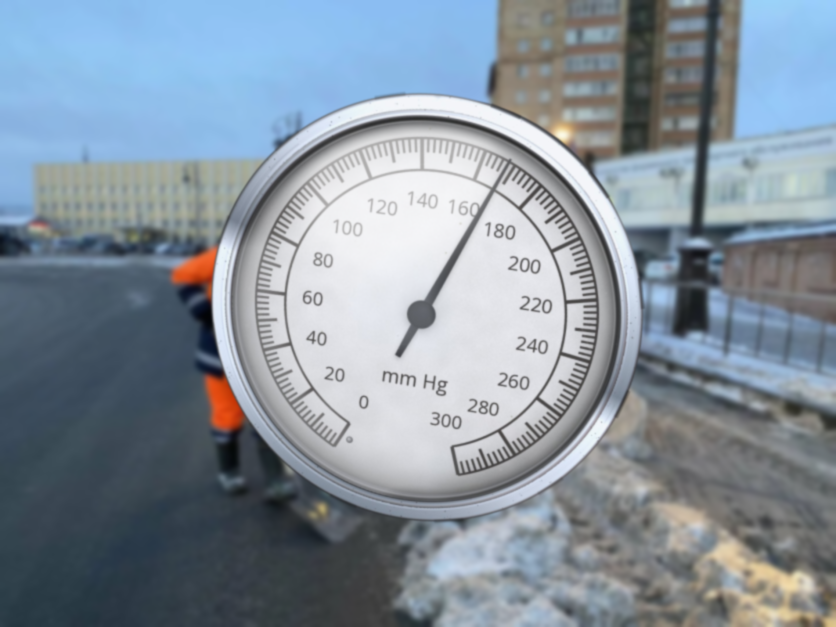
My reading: 168 mmHg
